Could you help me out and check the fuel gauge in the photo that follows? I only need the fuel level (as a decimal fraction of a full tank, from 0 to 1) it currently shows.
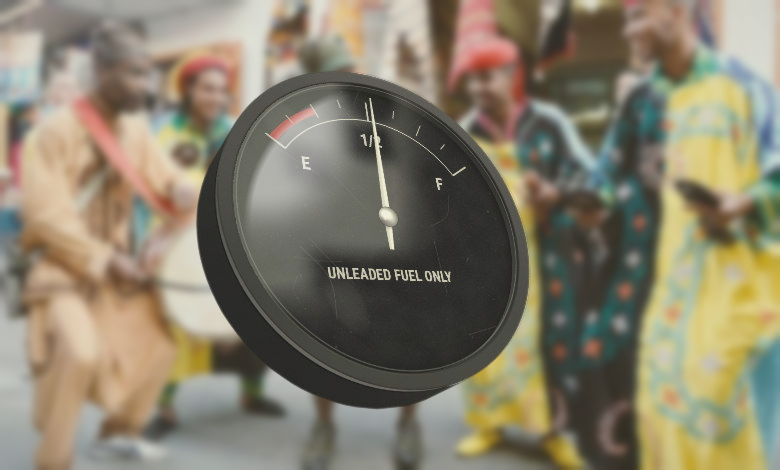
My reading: 0.5
